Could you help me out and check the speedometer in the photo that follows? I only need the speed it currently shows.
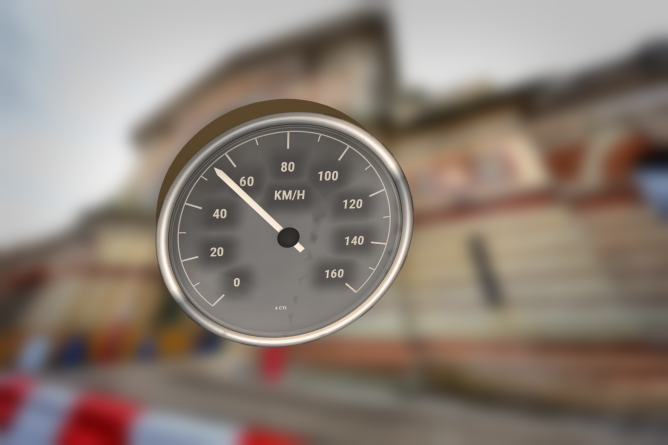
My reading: 55 km/h
